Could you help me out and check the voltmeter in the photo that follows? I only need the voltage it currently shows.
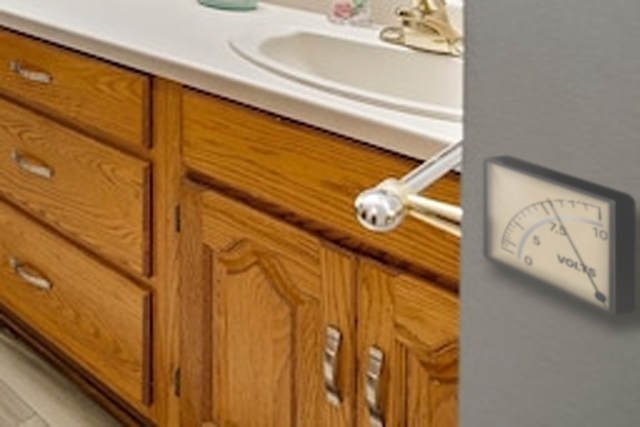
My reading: 8 V
